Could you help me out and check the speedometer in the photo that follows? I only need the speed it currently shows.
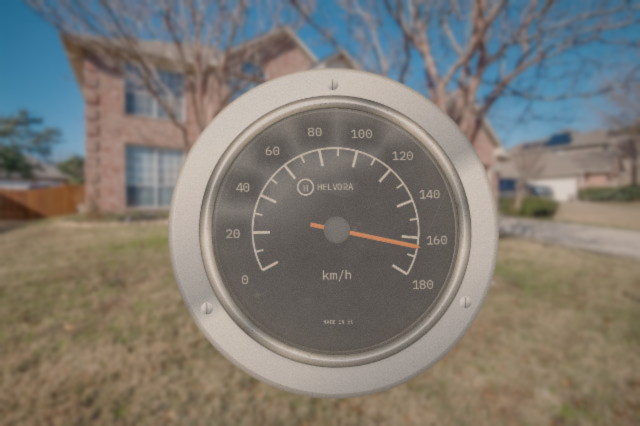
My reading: 165 km/h
